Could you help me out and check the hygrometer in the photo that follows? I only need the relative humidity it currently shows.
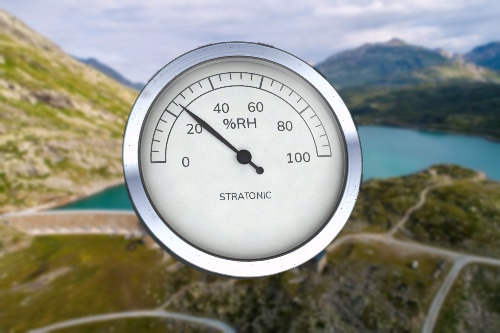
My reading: 24 %
